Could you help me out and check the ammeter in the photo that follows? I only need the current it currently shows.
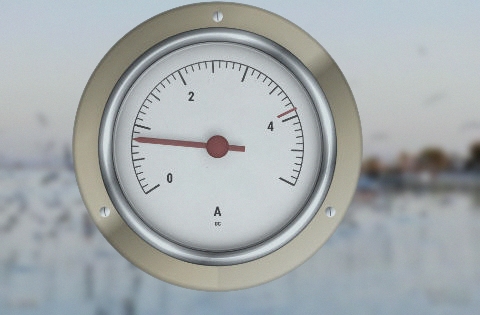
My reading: 0.8 A
